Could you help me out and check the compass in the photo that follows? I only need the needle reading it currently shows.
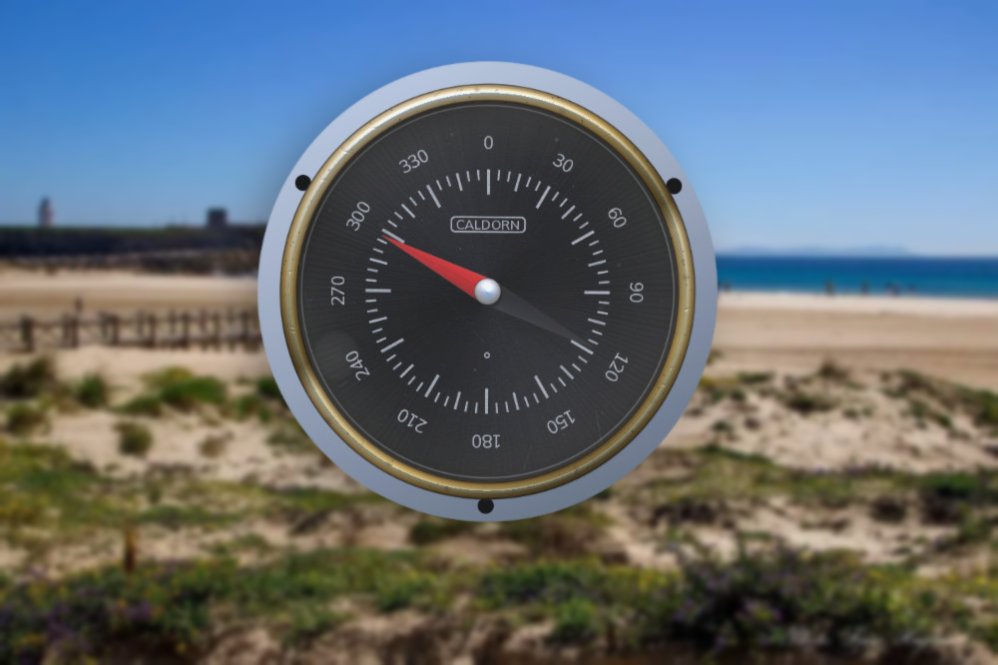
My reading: 297.5 °
